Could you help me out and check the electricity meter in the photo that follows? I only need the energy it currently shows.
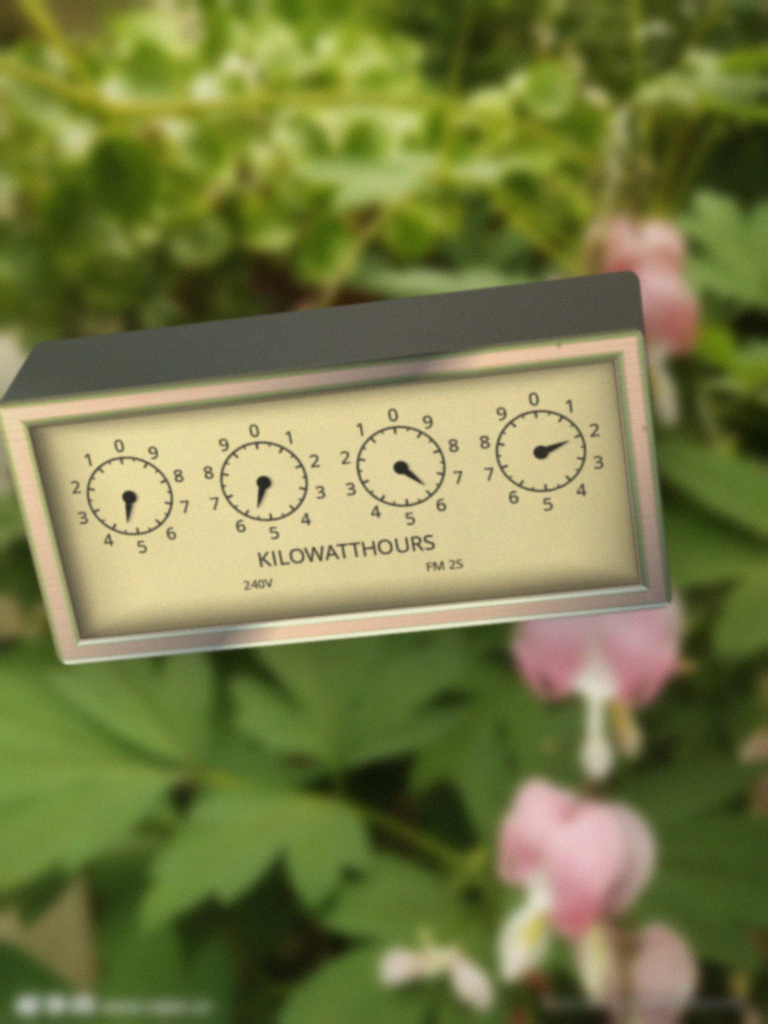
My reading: 4562 kWh
